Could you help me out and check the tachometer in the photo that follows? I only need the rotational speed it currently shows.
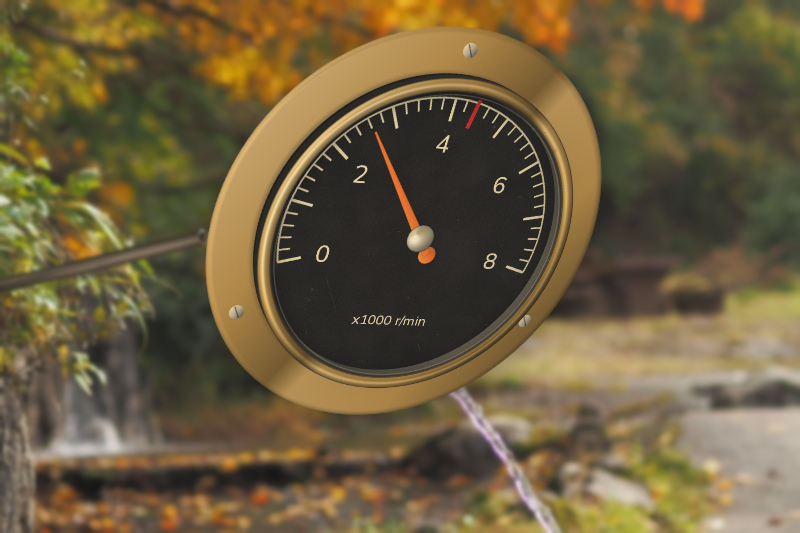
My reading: 2600 rpm
